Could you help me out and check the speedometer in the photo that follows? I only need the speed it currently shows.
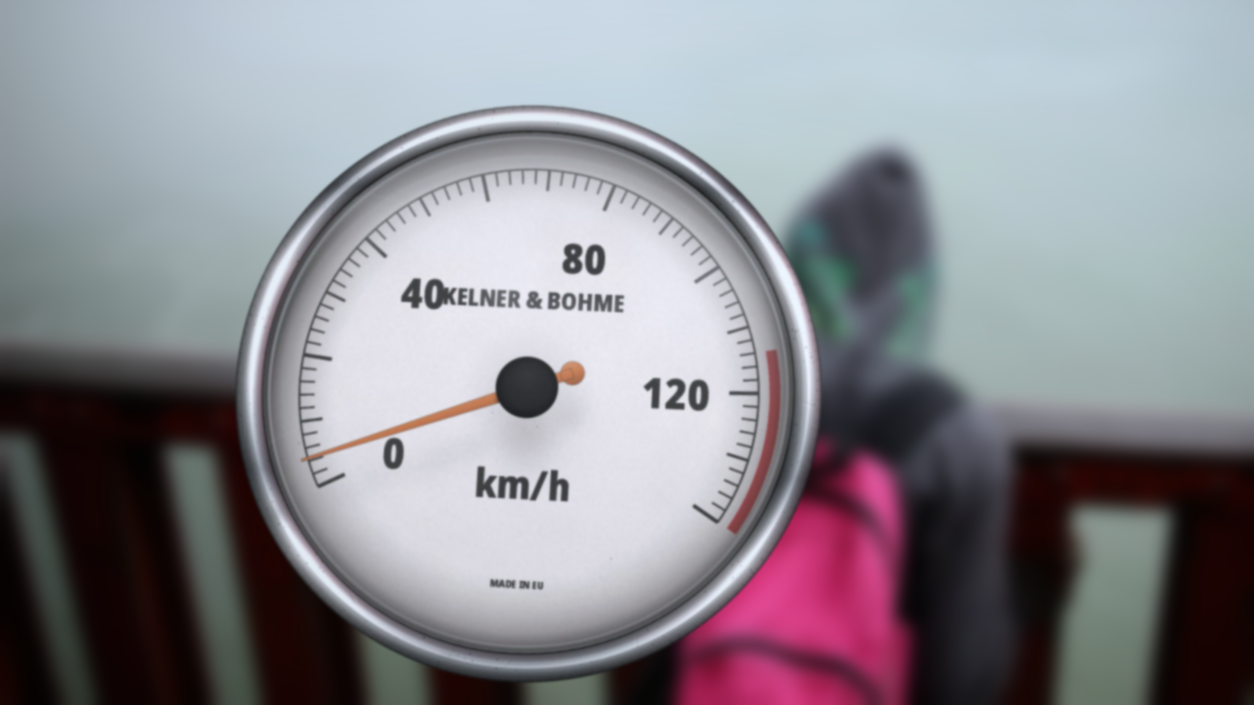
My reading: 4 km/h
